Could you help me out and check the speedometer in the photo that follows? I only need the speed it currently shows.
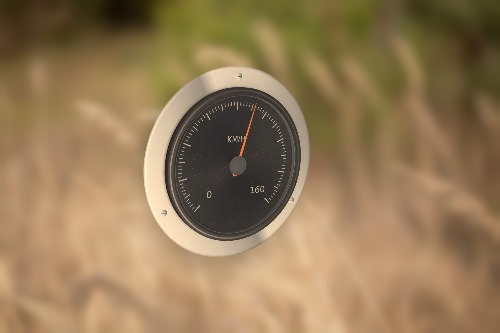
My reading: 90 km/h
